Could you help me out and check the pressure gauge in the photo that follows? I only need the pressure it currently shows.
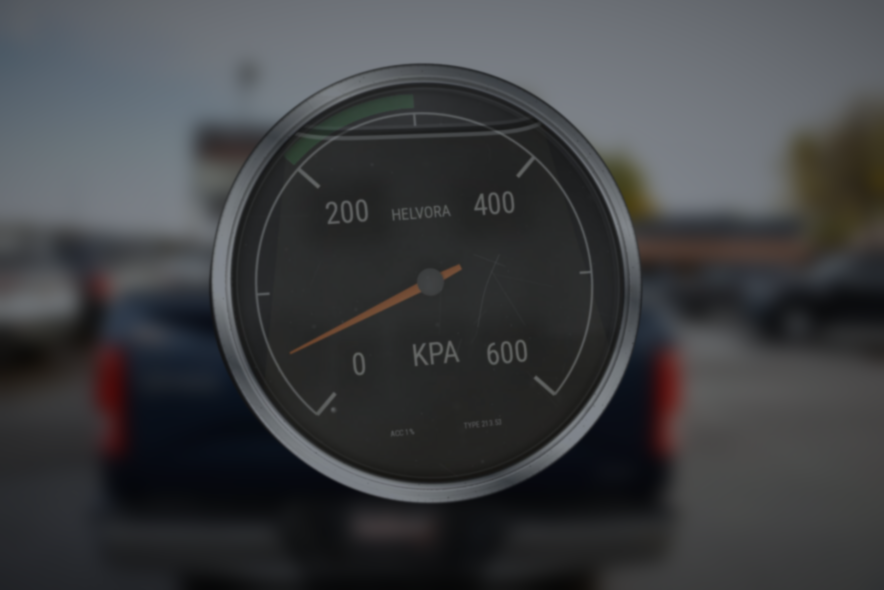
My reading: 50 kPa
